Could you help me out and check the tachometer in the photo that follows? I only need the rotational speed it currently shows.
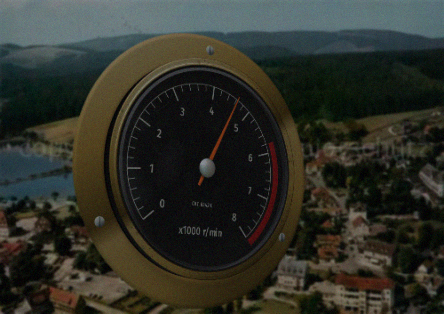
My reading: 4600 rpm
